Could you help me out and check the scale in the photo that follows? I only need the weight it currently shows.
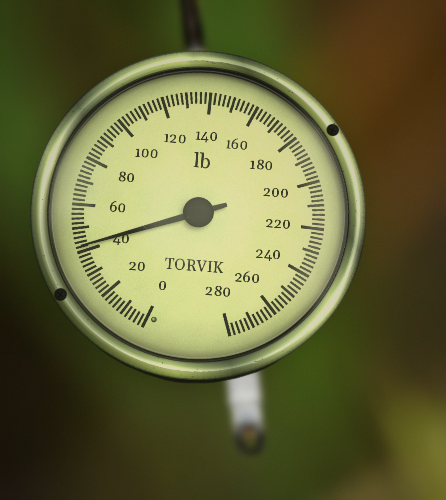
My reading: 42 lb
